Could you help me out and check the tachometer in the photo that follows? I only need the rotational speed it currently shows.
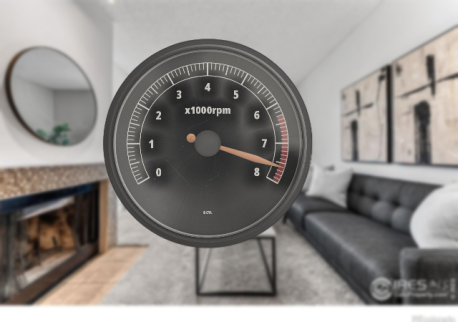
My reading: 7600 rpm
